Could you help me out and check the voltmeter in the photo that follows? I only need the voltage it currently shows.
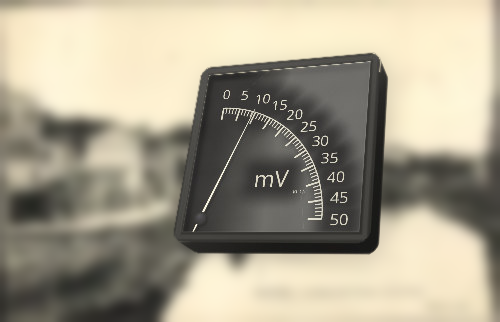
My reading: 10 mV
